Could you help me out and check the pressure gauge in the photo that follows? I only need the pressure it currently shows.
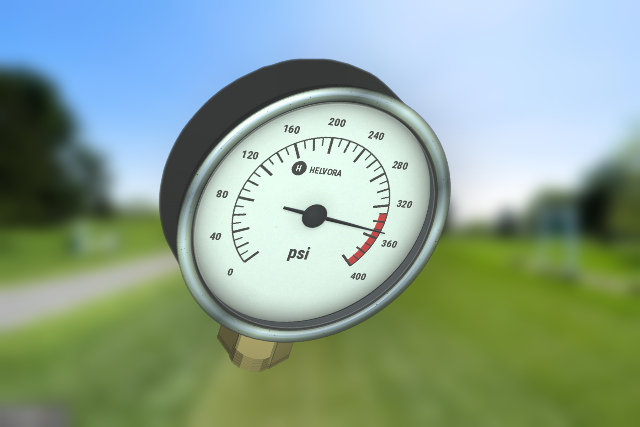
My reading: 350 psi
